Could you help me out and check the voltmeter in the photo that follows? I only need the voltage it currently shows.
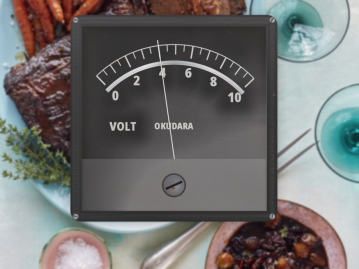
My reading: 4 V
